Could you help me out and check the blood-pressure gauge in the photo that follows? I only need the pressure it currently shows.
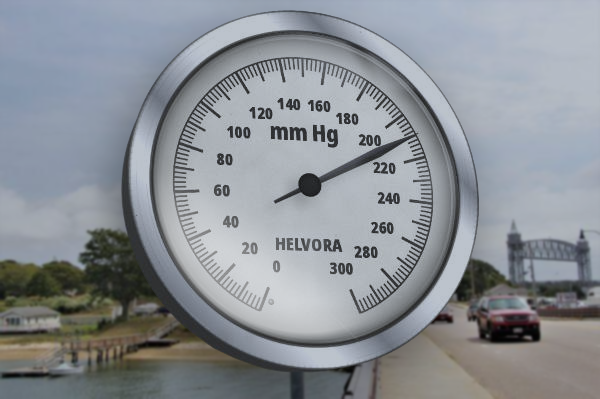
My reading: 210 mmHg
